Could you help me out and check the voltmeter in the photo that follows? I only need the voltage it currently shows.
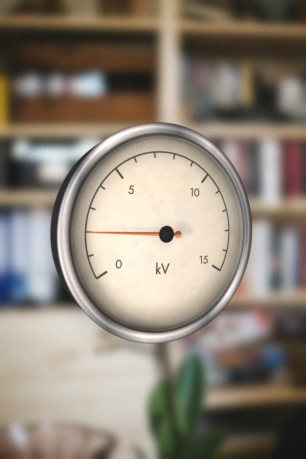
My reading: 2 kV
